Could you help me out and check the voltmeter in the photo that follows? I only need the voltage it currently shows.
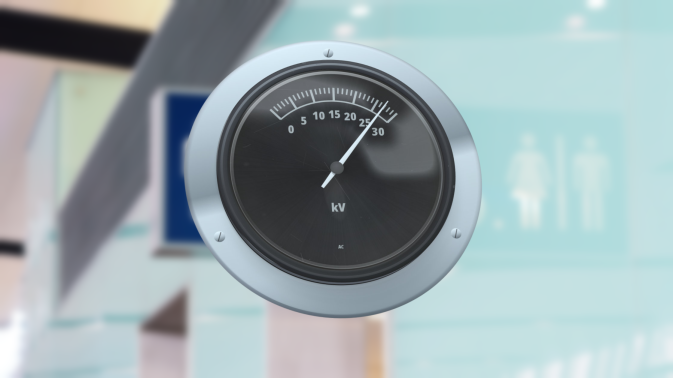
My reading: 27 kV
